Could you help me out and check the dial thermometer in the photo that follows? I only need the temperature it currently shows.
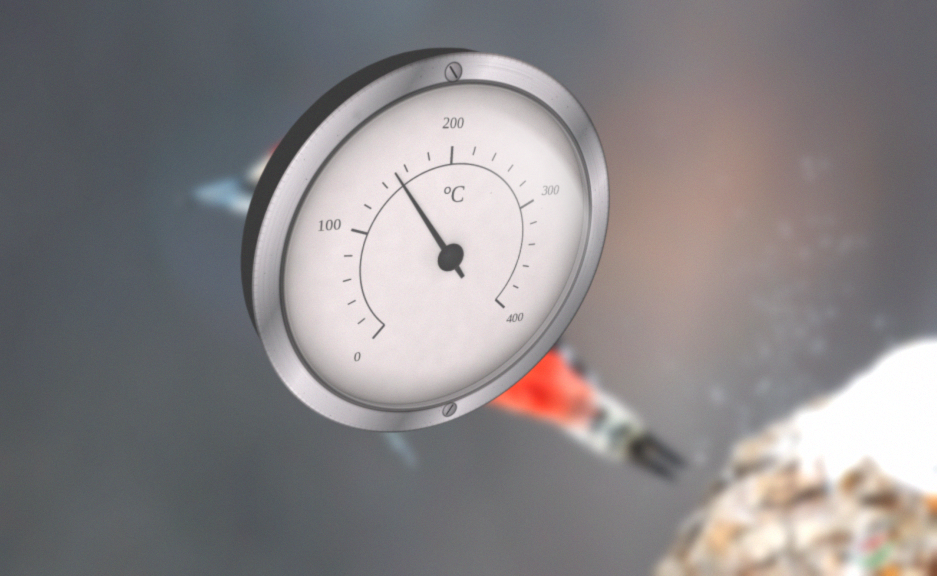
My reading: 150 °C
